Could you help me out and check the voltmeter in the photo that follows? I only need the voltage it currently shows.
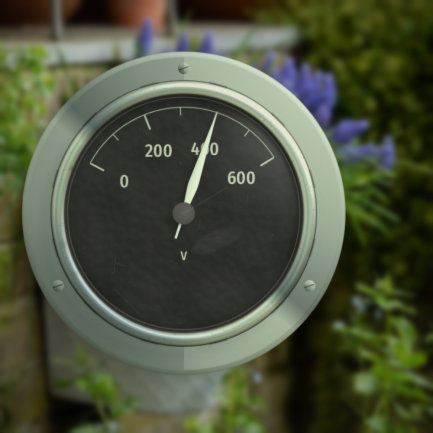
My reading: 400 V
